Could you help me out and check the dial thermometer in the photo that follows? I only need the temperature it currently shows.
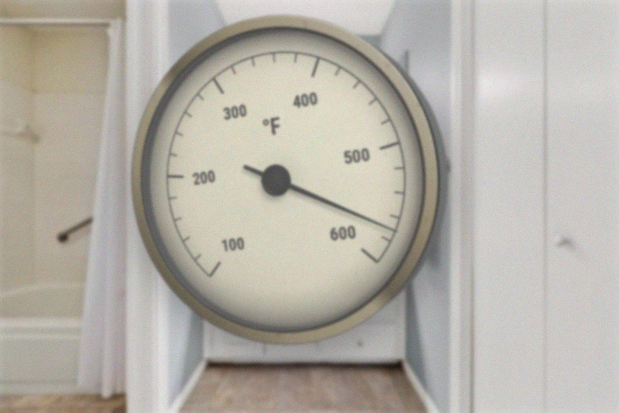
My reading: 570 °F
